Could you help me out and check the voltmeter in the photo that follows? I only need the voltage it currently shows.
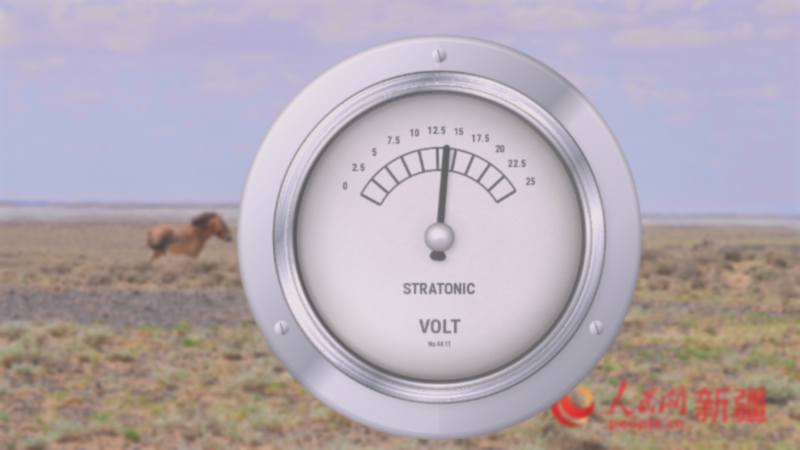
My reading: 13.75 V
